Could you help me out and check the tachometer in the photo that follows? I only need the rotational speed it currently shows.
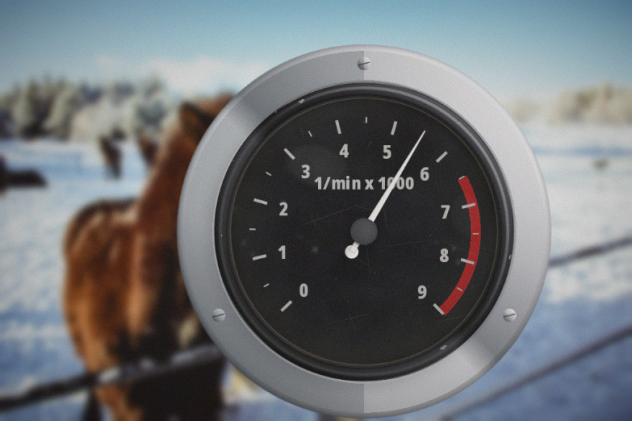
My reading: 5500 rpm
